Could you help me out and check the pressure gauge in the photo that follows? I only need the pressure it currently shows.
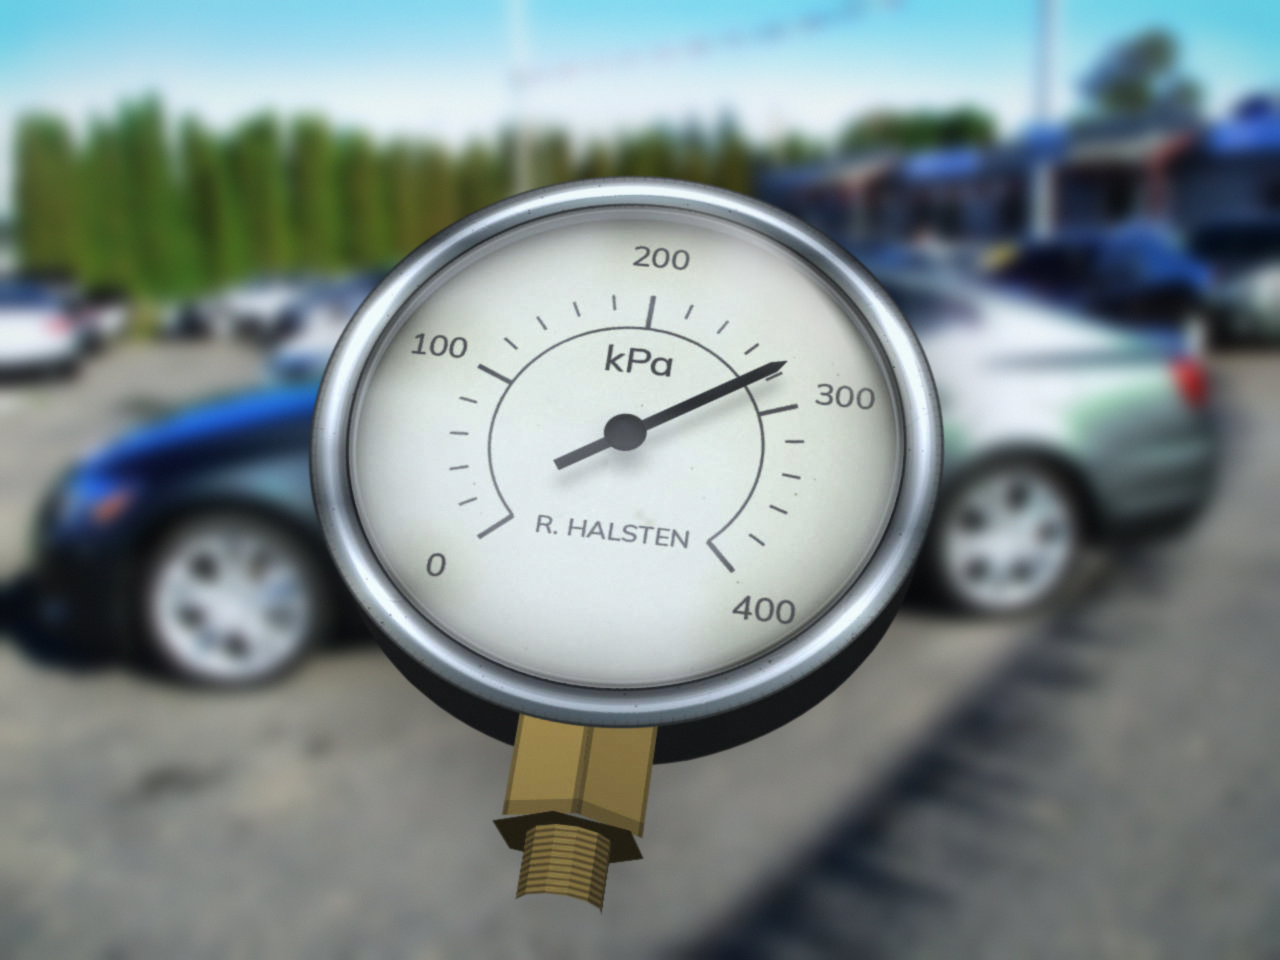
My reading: 280 kPa
